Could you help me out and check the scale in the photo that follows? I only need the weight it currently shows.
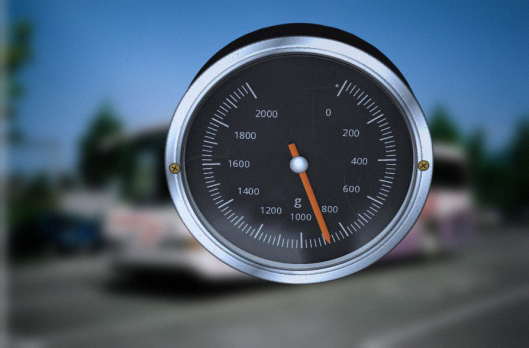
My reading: 880 g
